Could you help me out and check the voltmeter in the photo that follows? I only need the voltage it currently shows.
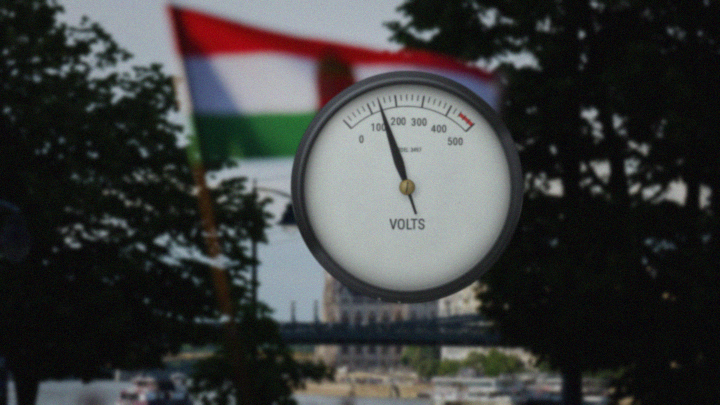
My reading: 140 V
